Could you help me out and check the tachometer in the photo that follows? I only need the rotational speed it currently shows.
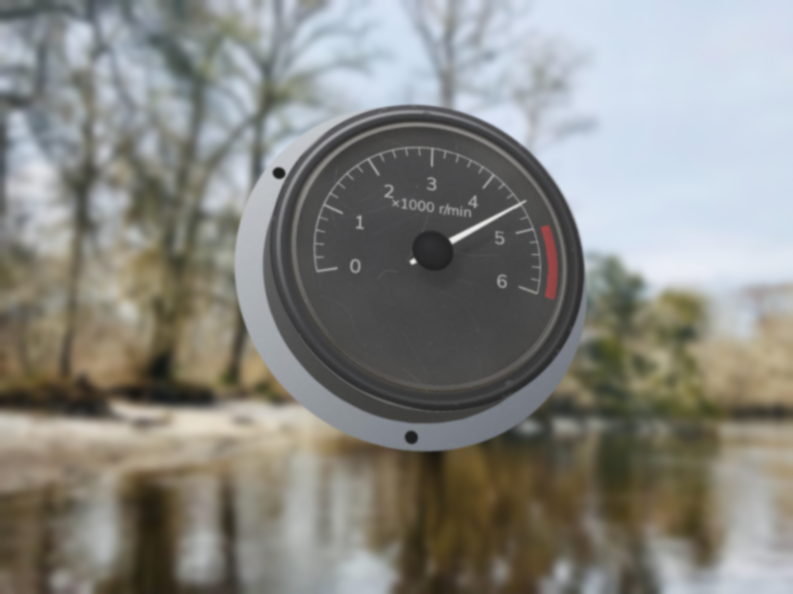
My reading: 4600 rpm
